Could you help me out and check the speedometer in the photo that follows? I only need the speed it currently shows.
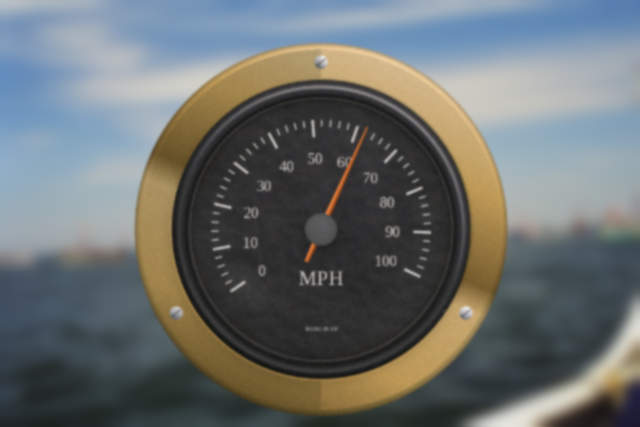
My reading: 62 mph
